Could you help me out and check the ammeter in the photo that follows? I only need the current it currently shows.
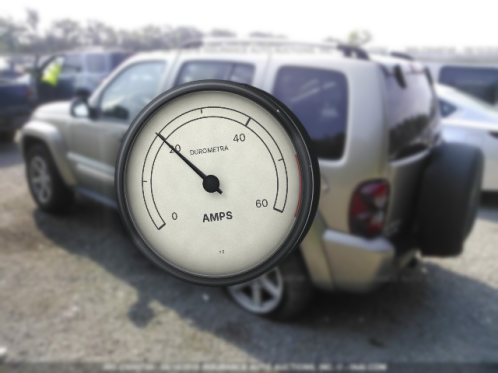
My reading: 20 A
